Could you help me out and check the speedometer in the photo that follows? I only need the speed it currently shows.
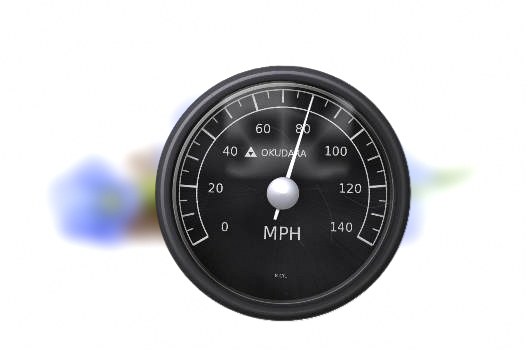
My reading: 80 mph
